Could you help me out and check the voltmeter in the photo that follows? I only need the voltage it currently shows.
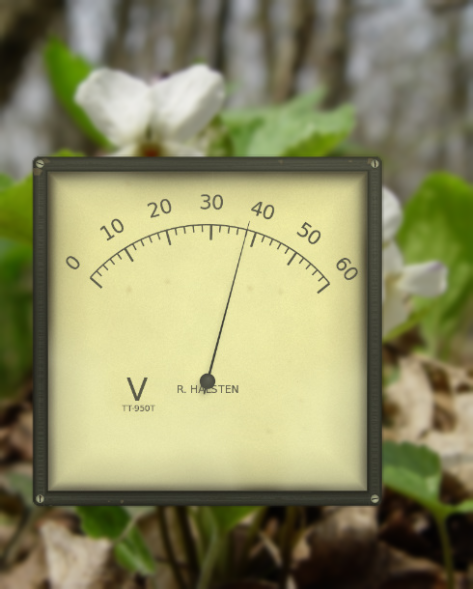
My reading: 38 V
